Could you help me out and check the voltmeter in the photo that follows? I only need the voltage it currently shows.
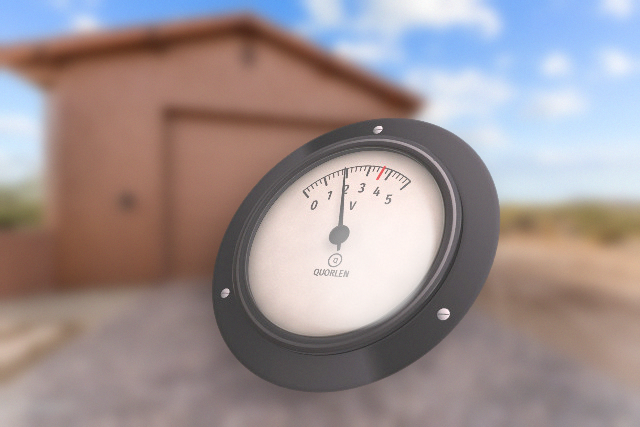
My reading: 2 V
